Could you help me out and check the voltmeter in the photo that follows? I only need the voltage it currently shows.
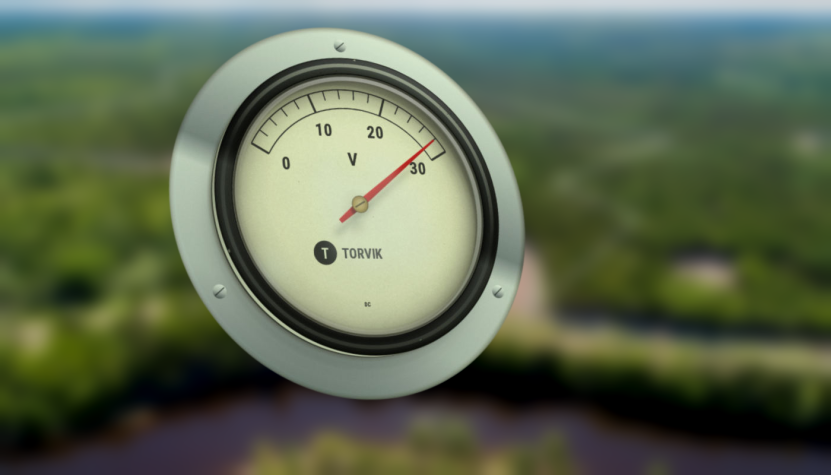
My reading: 28 V
